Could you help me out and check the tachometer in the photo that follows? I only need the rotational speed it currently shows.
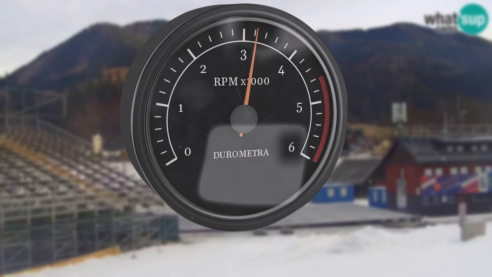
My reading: 3200 rpm
